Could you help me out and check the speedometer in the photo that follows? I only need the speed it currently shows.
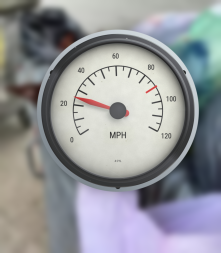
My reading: 25 mph
